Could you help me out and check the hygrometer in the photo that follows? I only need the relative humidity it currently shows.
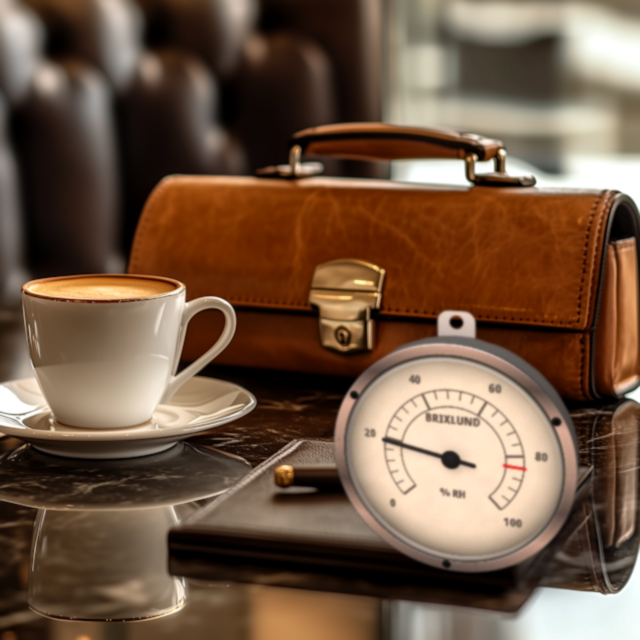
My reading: 20 %
